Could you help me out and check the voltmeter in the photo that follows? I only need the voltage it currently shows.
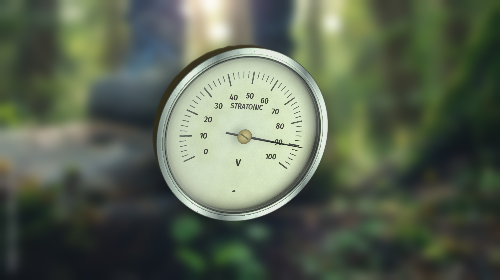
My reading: 90 V
